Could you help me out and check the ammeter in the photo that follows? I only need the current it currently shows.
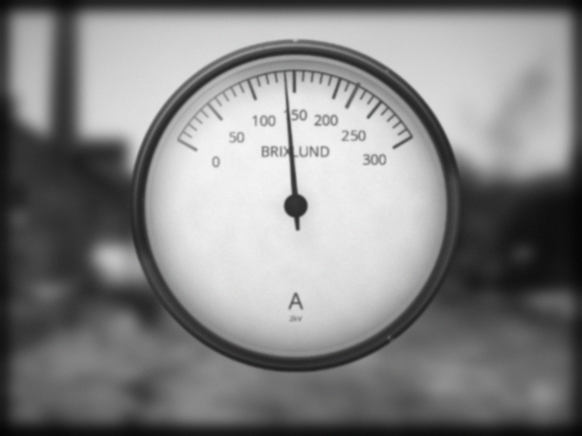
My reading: 140 A
